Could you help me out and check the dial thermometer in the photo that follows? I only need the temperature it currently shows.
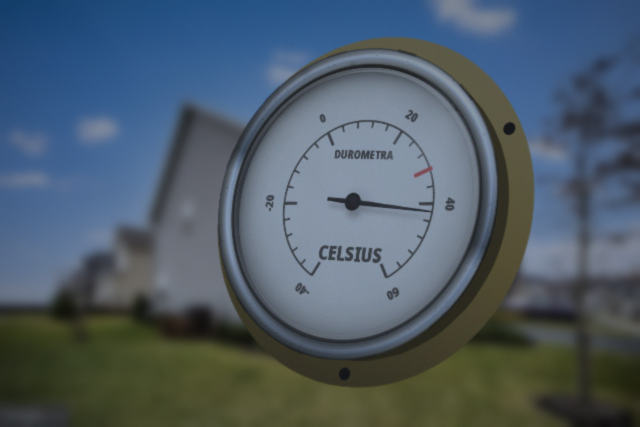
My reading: 42 °C
